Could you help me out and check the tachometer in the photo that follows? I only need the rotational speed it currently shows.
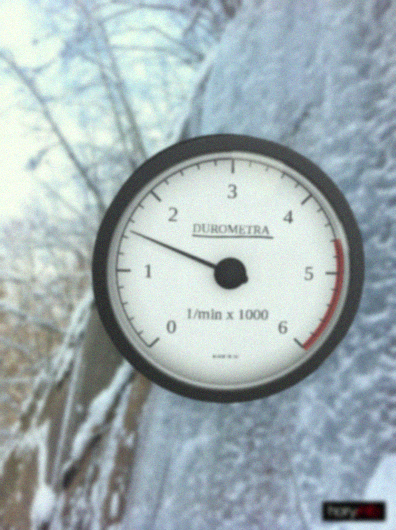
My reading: 1500 rpm
